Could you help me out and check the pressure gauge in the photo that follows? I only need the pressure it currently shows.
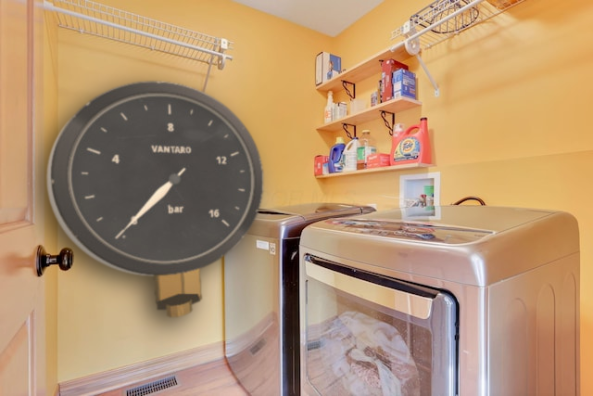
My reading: 0 bar
